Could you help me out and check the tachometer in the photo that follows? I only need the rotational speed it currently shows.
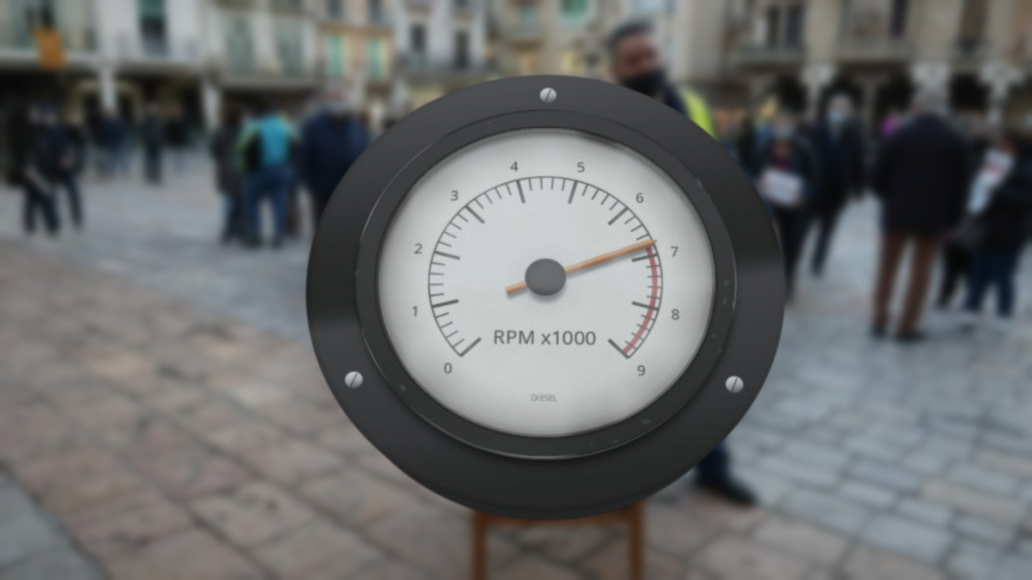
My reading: 6800 rpm
